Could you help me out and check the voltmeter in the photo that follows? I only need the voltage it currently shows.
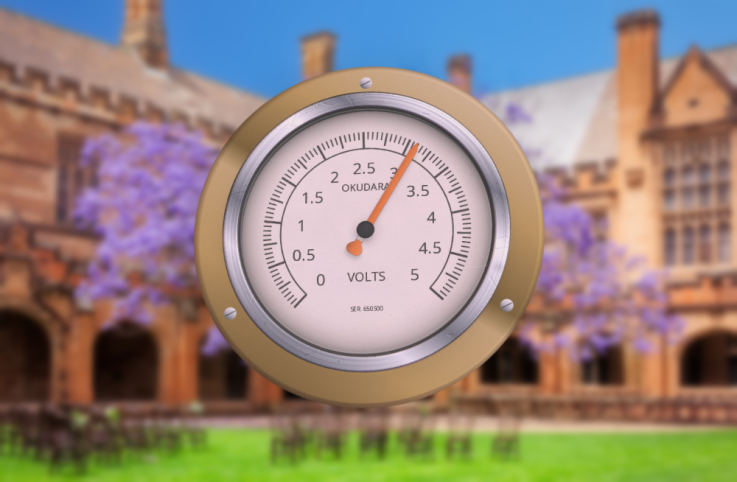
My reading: 3.1 V
